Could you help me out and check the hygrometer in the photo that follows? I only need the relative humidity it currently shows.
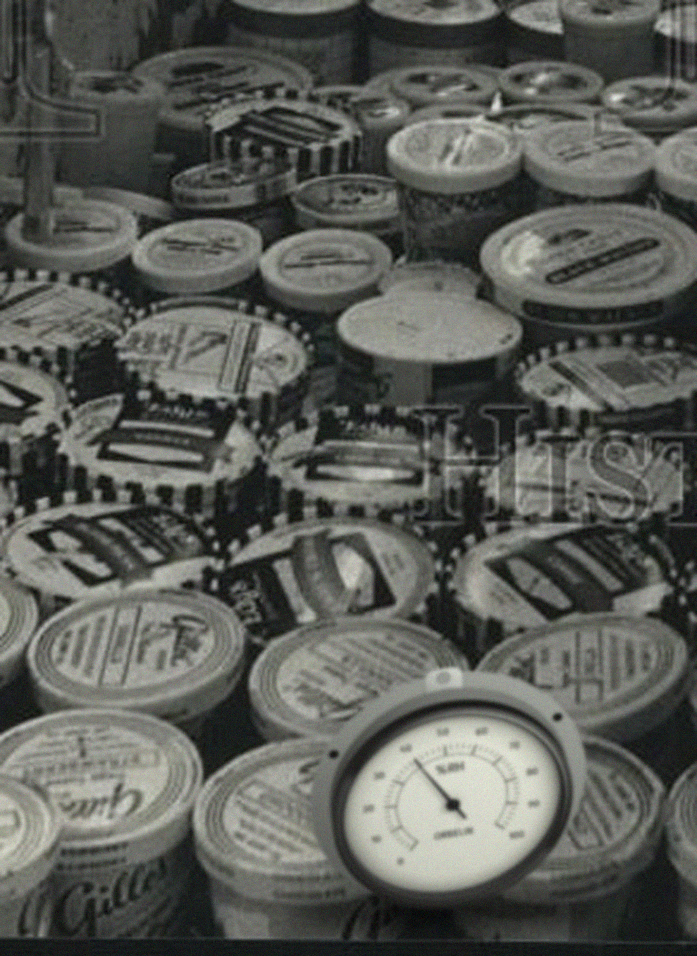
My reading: 40 %
